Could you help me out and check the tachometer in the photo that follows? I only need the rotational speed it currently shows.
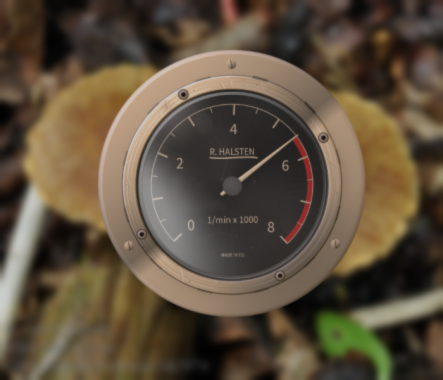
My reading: 5500 rpm
